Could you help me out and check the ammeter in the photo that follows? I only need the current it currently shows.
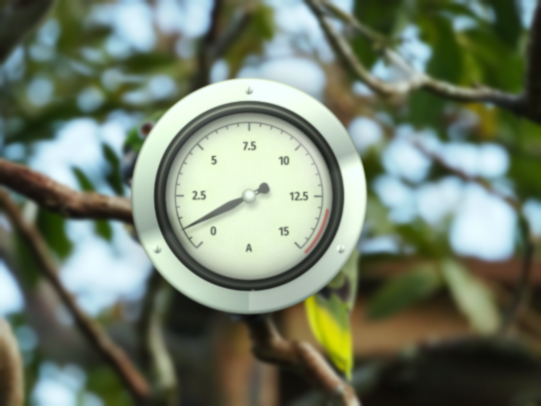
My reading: 1 A
